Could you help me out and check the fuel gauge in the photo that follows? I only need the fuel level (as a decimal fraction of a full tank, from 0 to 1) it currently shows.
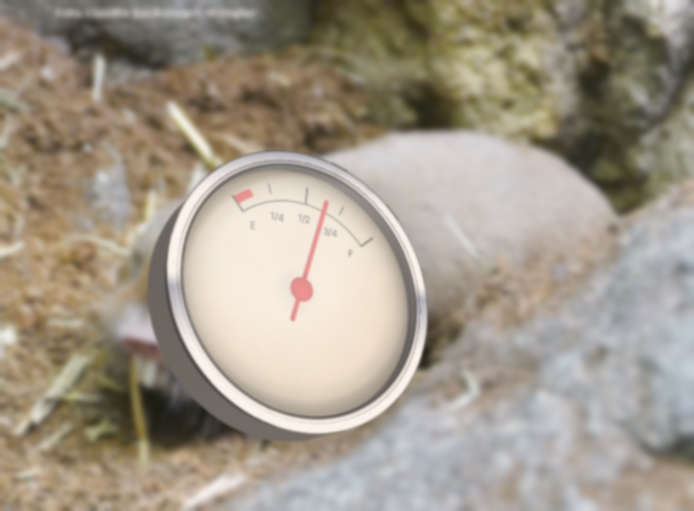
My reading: 0.625
